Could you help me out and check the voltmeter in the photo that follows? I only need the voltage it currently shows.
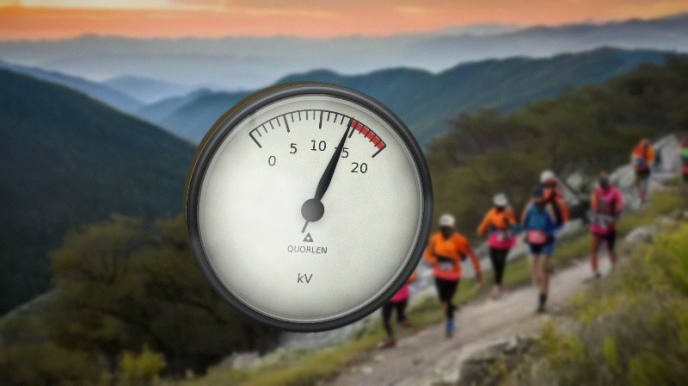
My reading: 14 kV
